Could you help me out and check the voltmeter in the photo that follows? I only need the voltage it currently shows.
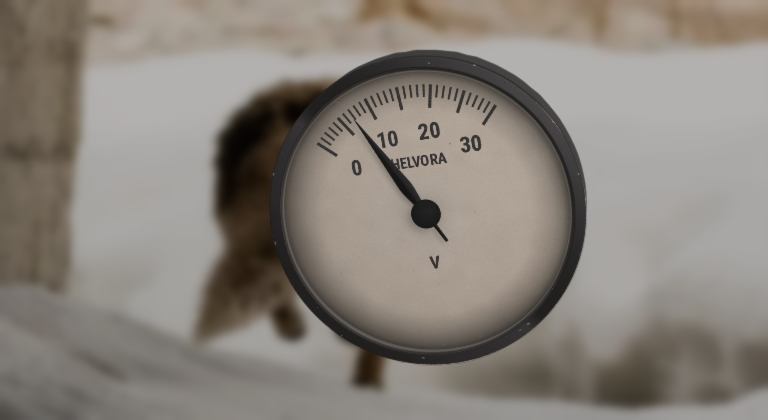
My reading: 7 V
